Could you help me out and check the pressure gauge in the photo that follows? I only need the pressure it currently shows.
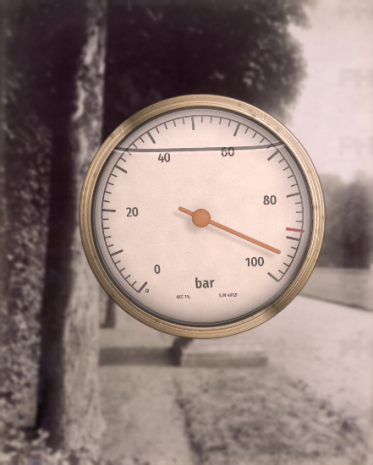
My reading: 94 bar
